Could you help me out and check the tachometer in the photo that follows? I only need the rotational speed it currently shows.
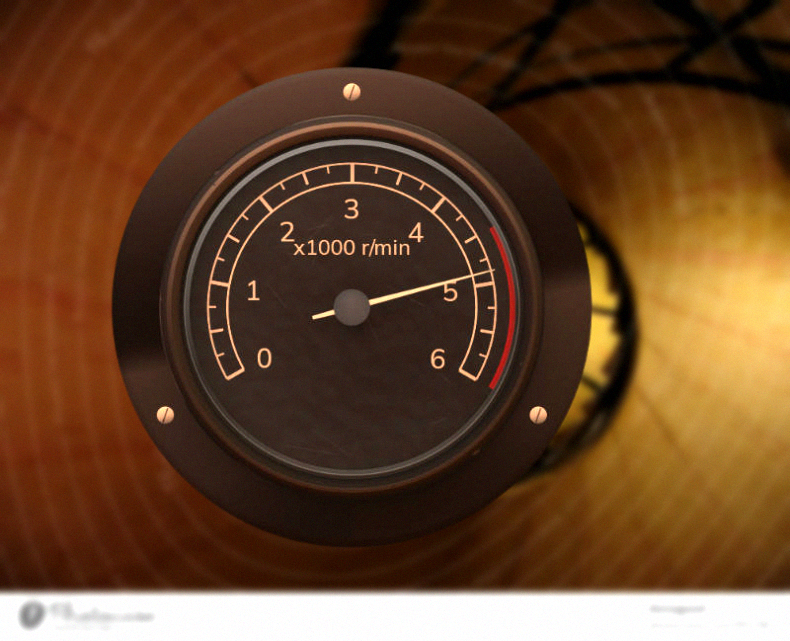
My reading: 4875 rpm
